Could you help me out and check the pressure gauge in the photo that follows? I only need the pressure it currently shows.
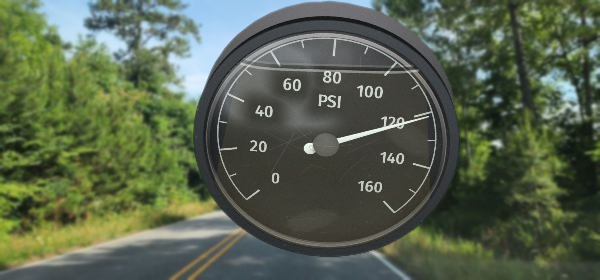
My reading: 120 psi
